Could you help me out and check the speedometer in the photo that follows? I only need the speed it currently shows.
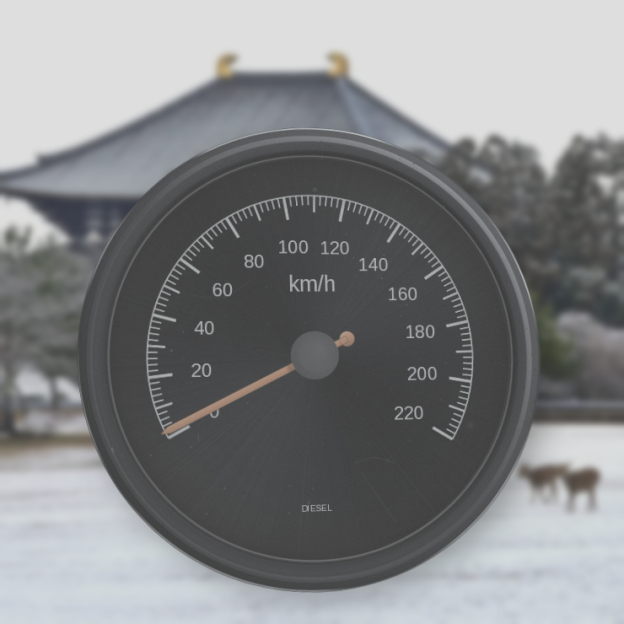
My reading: 2 km/h
